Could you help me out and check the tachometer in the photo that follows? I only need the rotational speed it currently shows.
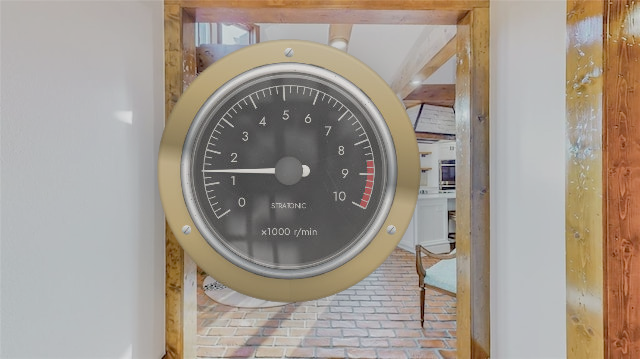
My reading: 1400 rpm
